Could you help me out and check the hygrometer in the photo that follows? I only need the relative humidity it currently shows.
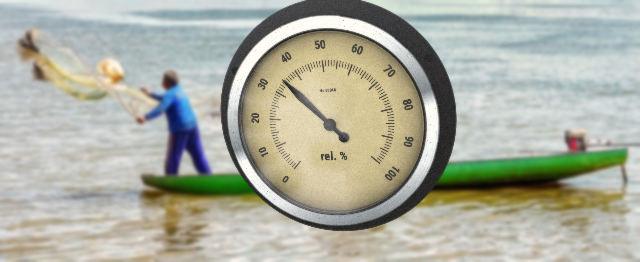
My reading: 35 %
